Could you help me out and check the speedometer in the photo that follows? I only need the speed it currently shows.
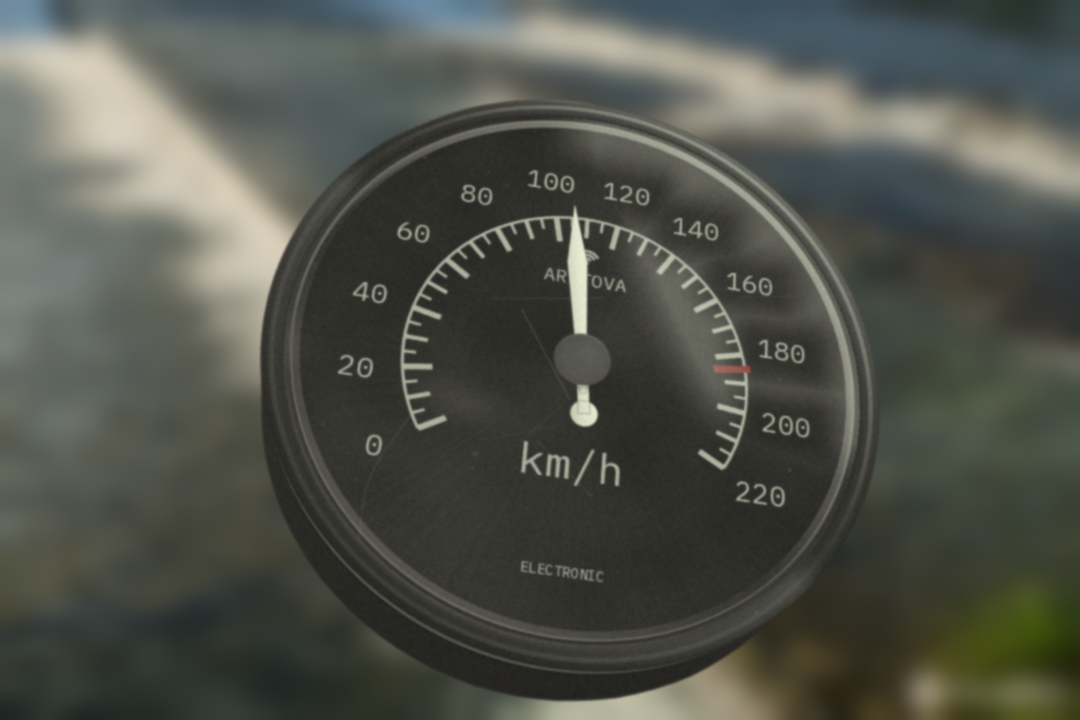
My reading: 105 km/h
